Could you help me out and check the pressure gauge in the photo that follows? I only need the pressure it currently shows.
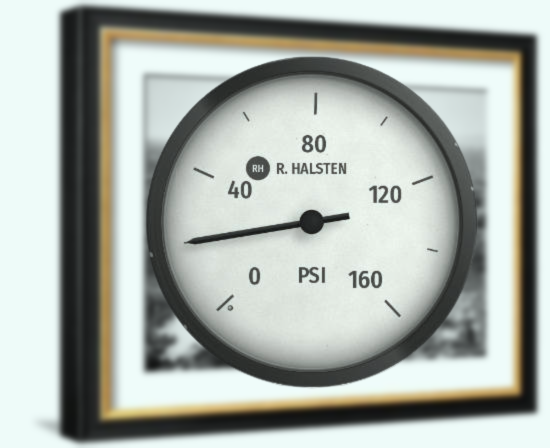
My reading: 20 psi
